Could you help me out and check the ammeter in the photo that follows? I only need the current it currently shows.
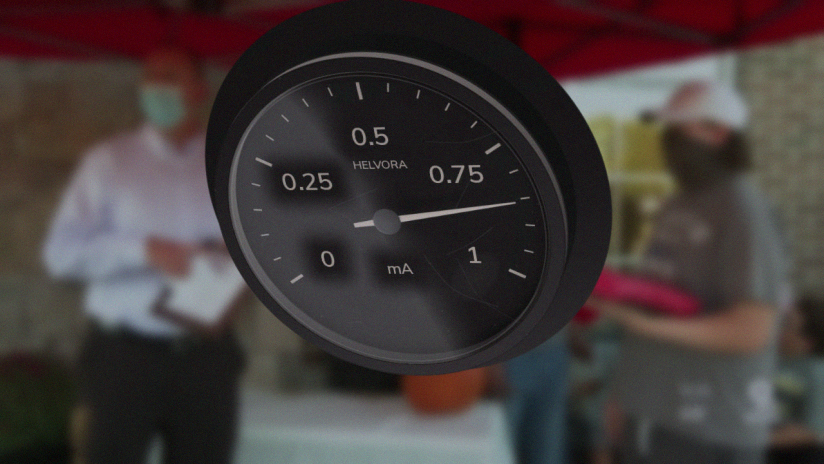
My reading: 0.85 mA
